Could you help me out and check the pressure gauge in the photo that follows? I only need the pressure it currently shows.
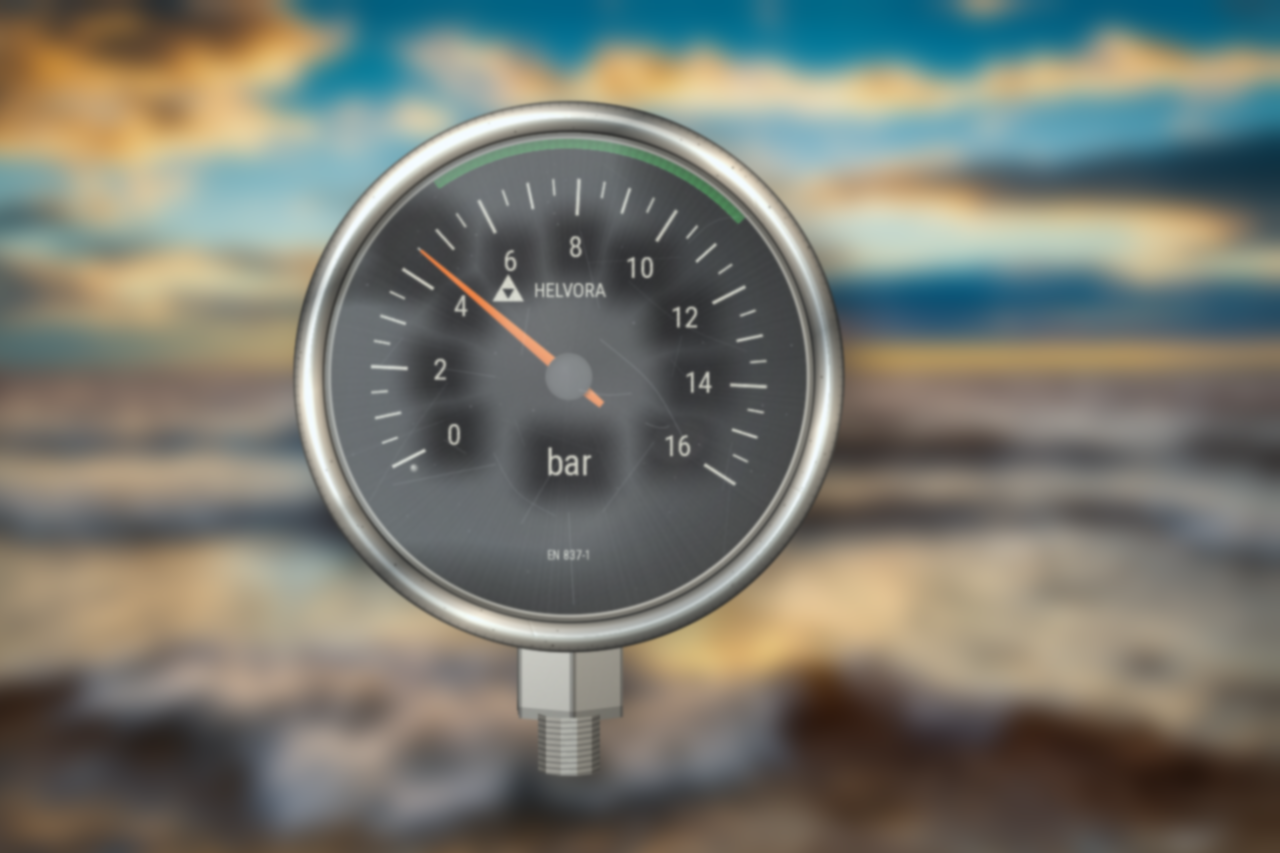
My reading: 4.5 bar
